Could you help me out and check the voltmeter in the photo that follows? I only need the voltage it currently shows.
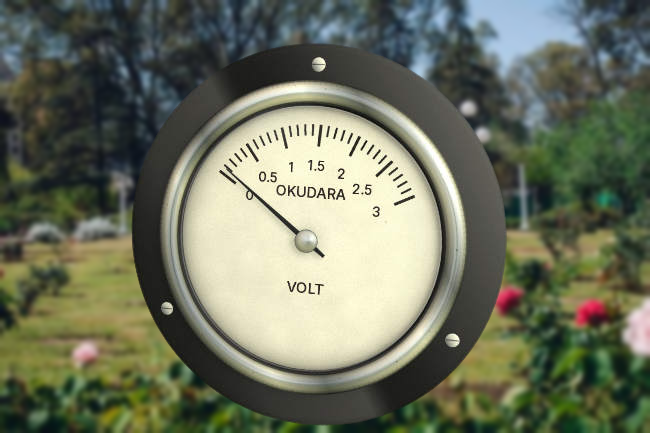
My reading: 0.1 V
